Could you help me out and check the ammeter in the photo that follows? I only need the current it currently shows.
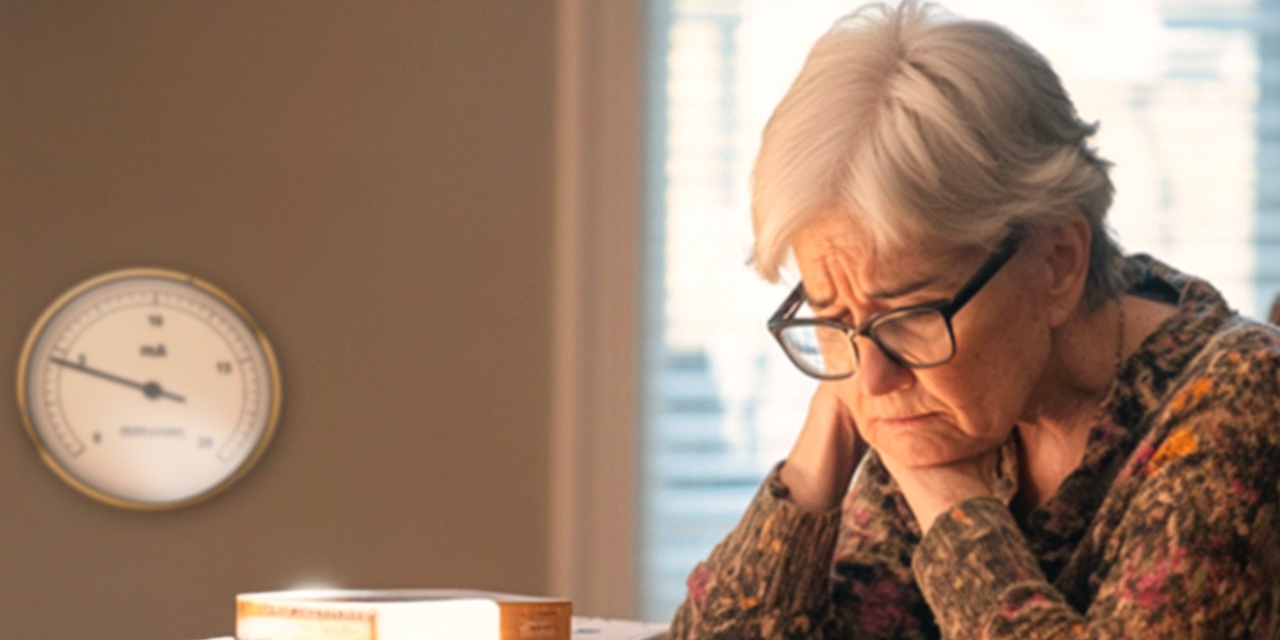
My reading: 4.5 mA
